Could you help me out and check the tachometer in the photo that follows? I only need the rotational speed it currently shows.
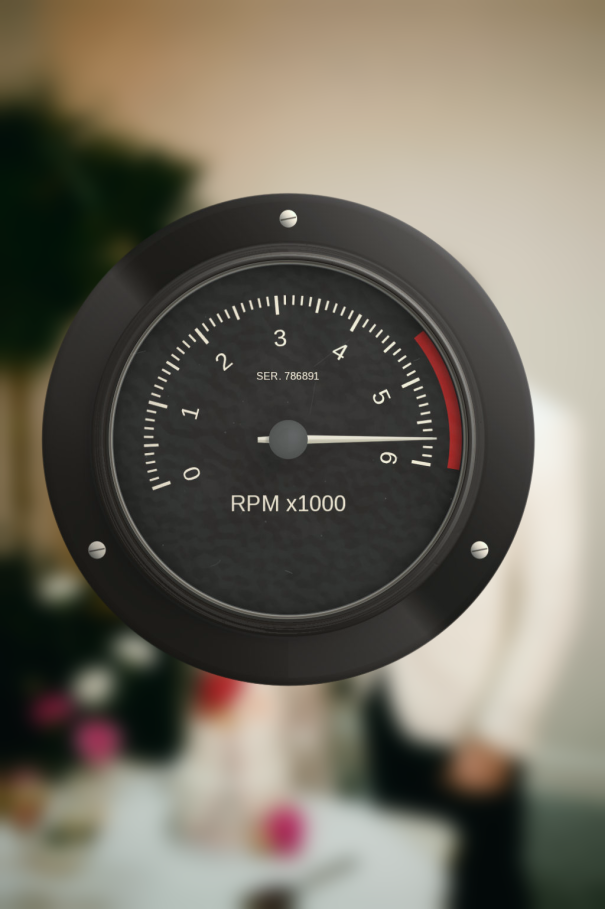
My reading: 5700 rpm
